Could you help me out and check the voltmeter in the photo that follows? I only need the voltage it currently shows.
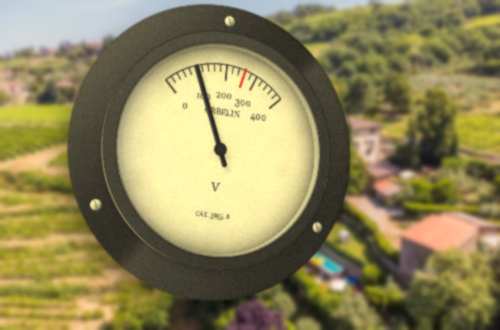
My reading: 100 V
